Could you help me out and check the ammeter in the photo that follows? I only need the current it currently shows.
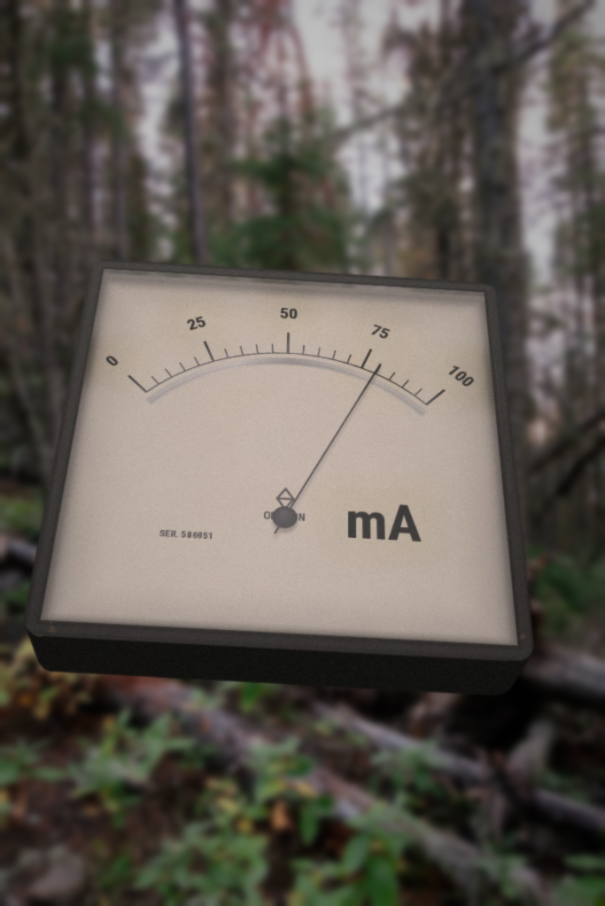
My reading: 80 mA
